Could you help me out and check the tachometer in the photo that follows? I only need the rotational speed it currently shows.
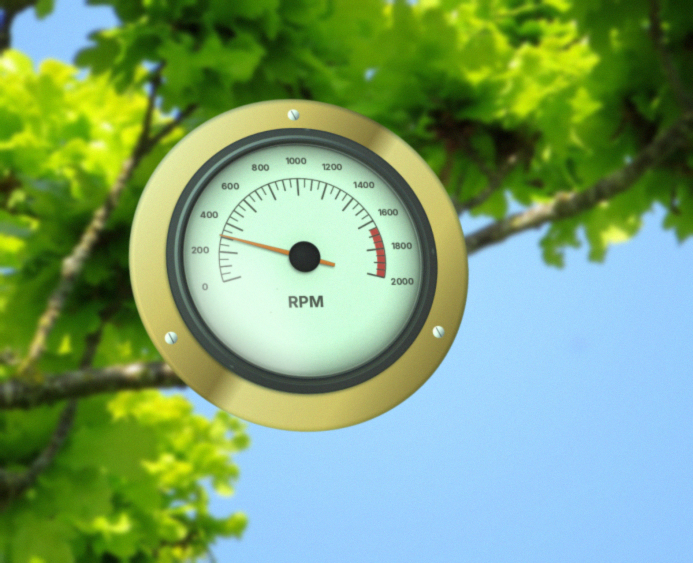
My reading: 300 rpm
